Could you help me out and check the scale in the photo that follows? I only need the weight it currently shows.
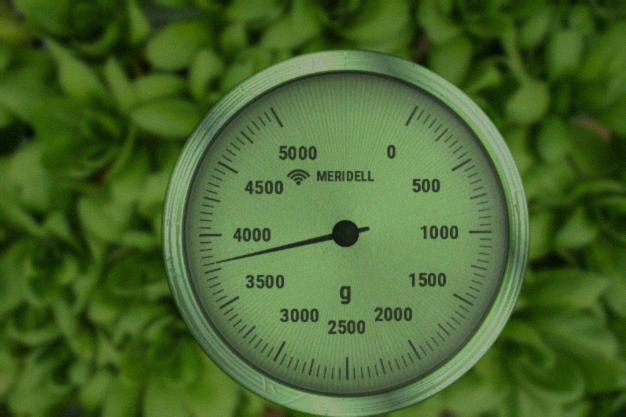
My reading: 3800 g
